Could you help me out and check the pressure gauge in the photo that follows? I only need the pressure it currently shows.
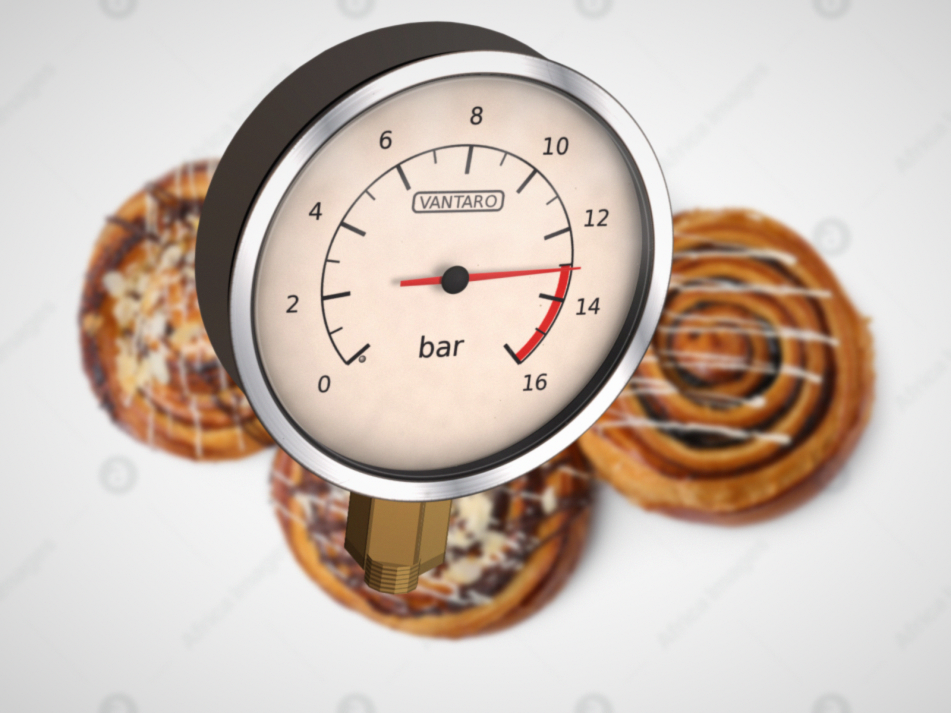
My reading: 13 bar
